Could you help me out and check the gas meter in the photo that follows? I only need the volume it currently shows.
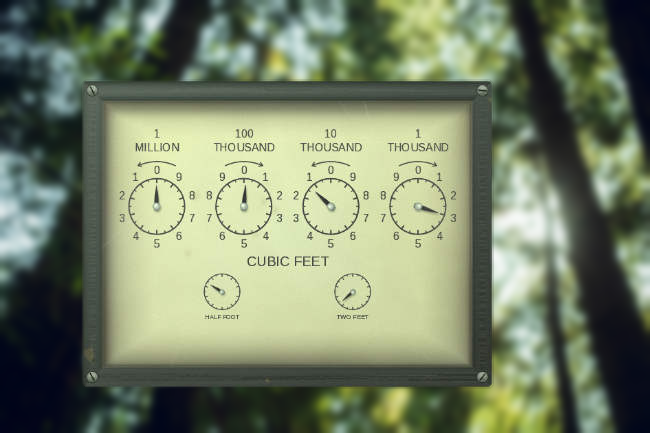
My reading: 1300 ft³
